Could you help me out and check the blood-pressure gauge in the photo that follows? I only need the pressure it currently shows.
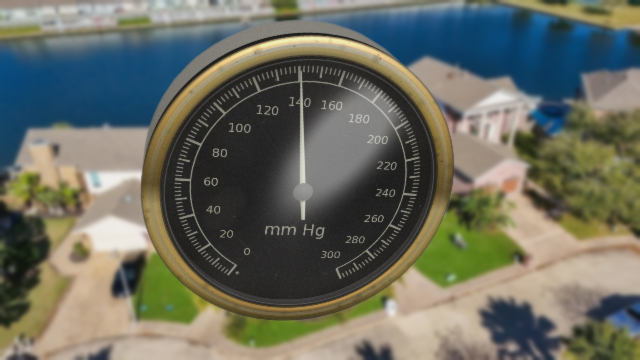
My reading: 140 mmHg
